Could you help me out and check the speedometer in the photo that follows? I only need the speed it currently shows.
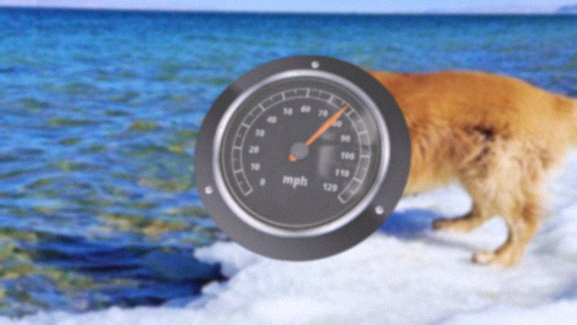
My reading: 77.5 mph
